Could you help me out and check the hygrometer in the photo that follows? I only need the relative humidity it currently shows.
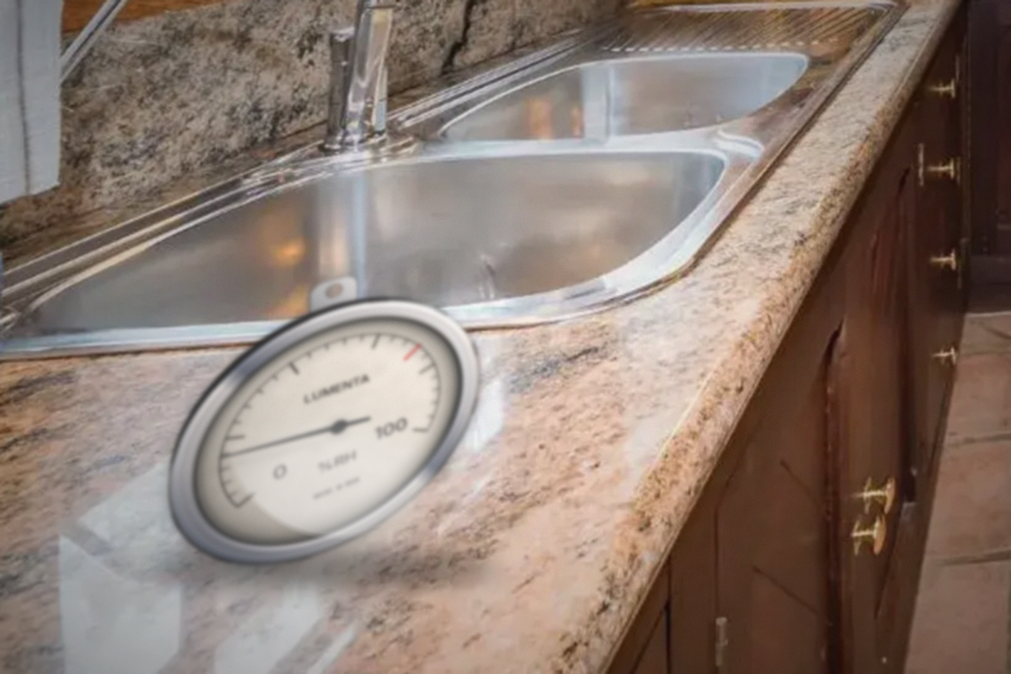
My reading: 16 %
